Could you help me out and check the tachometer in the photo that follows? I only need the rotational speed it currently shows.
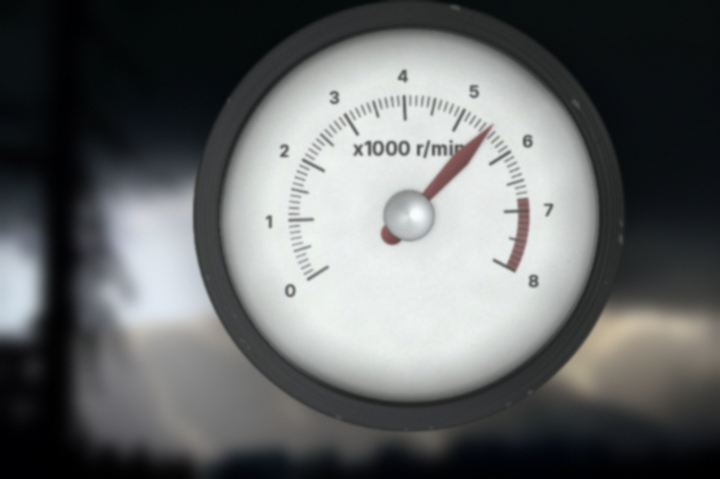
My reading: 5500 rpm
